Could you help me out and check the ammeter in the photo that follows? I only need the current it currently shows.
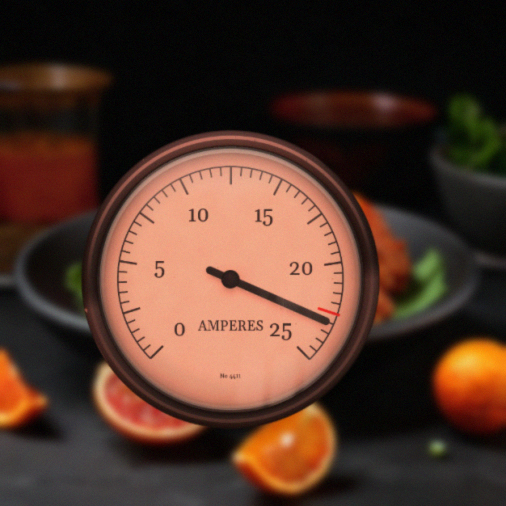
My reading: 23 A
